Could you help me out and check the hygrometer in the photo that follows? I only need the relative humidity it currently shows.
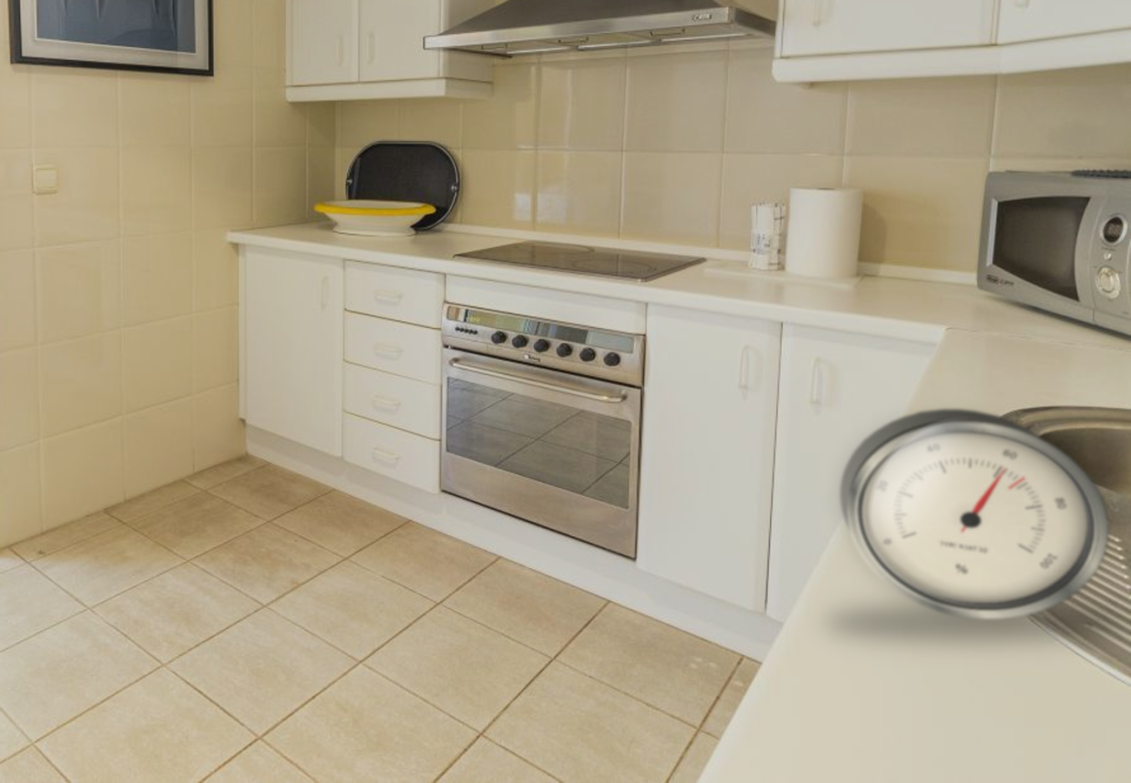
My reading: 60 %
